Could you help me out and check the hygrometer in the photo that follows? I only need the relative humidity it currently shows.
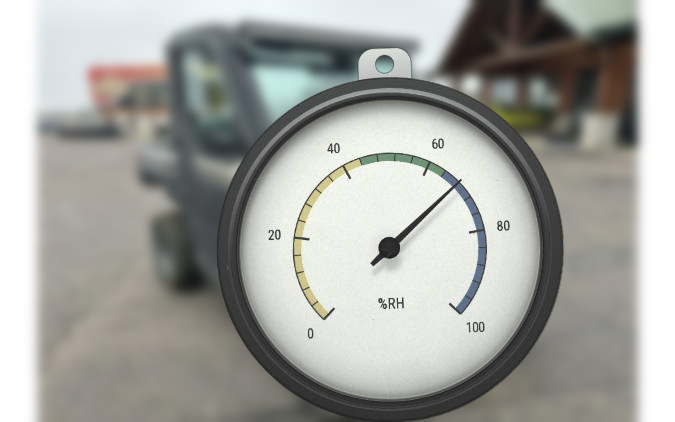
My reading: 68 %
